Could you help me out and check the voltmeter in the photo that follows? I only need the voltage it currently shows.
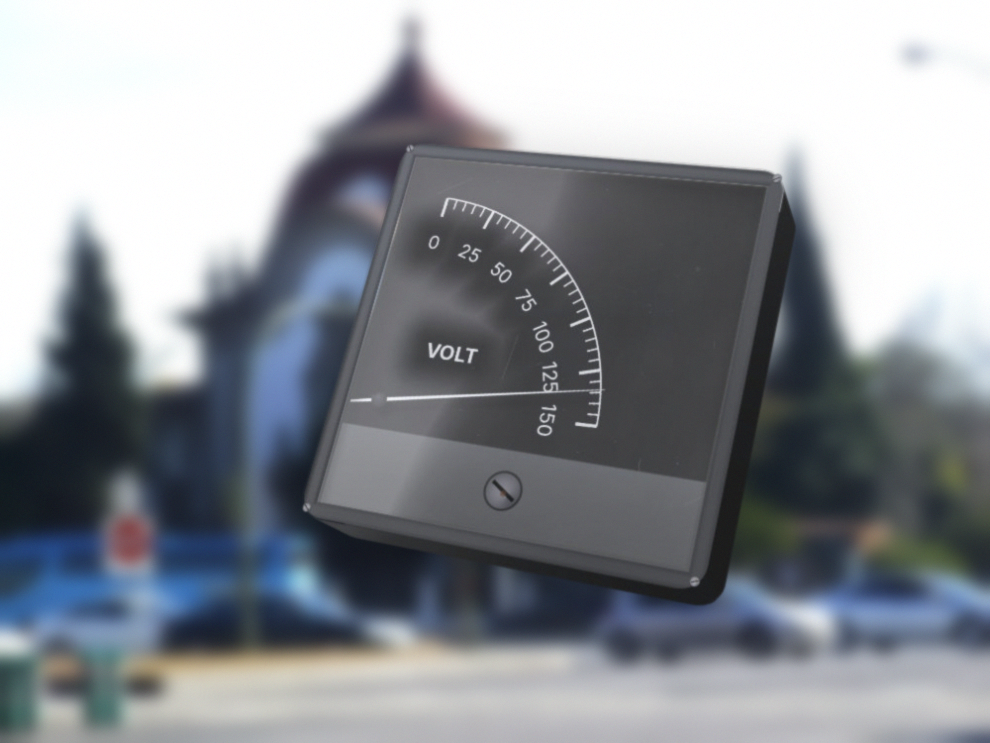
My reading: 135 V
